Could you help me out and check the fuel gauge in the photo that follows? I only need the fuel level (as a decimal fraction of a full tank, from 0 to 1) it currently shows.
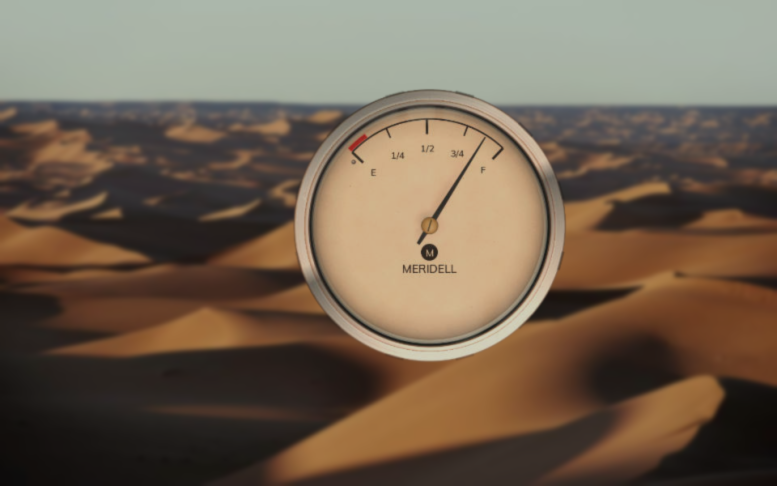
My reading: 0.875
